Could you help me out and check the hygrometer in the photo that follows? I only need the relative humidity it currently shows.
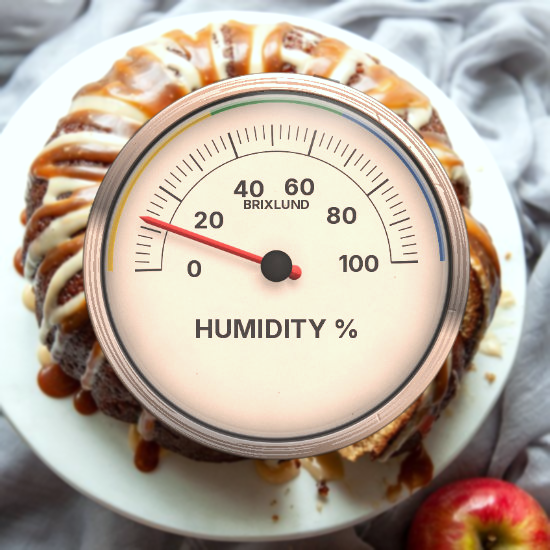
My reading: 12 %
